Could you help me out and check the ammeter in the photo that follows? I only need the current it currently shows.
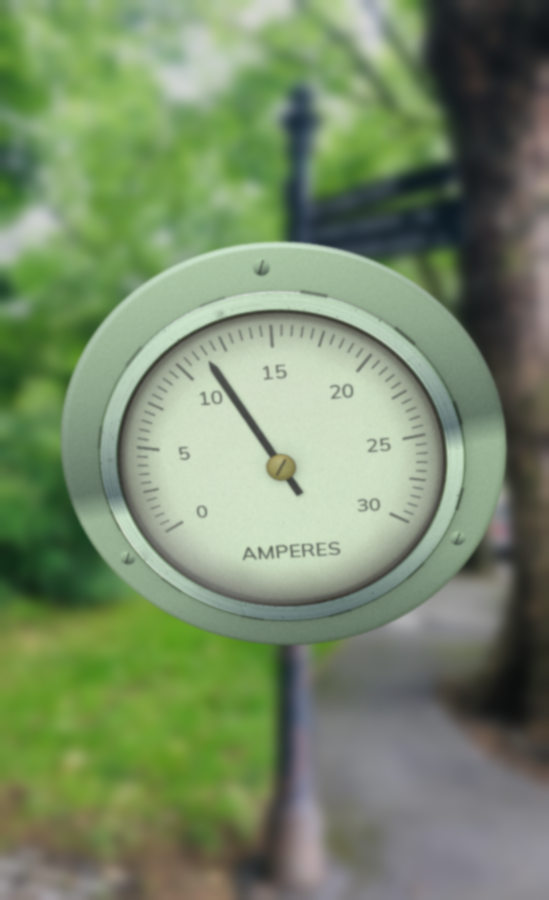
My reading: 11.5 A
